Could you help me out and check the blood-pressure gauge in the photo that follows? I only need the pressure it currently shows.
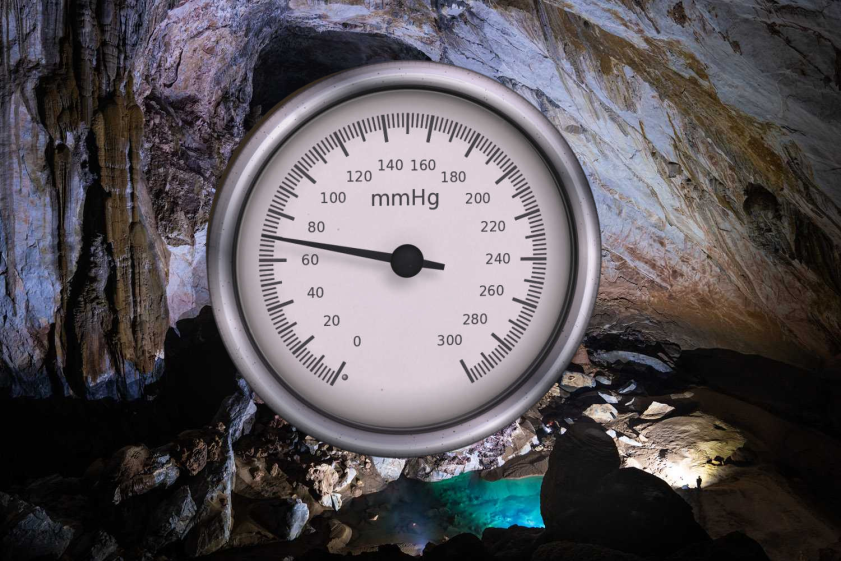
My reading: 70 mmHg
